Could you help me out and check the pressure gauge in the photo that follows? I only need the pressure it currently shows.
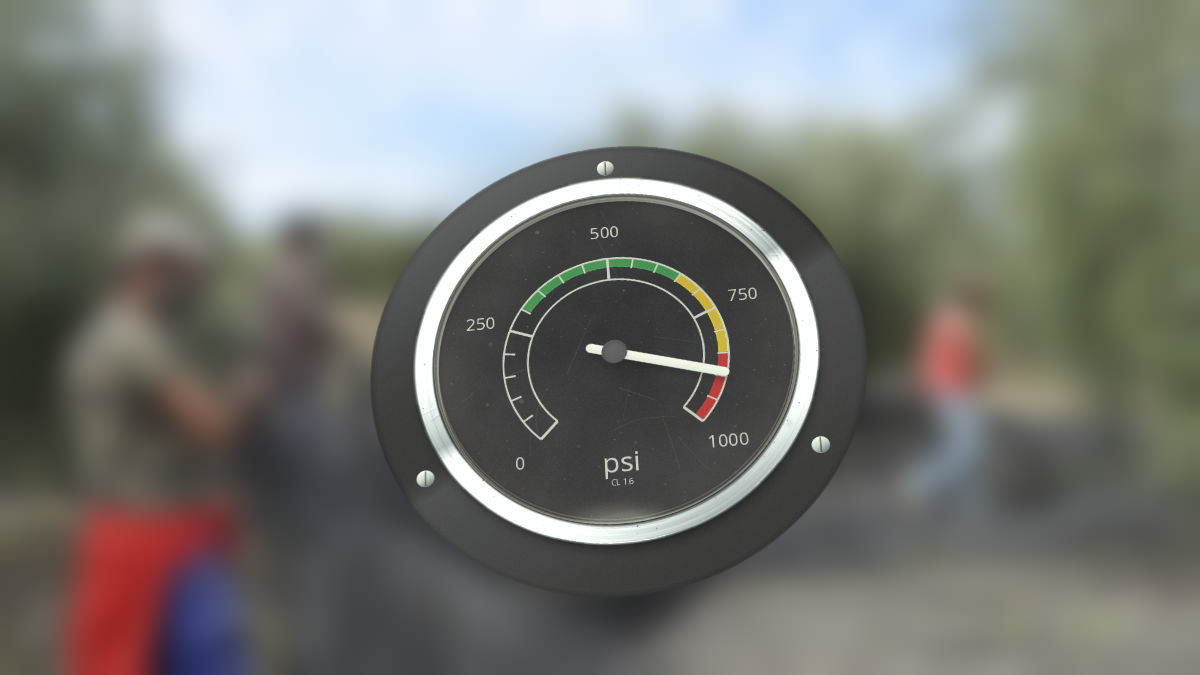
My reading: 900 psi
